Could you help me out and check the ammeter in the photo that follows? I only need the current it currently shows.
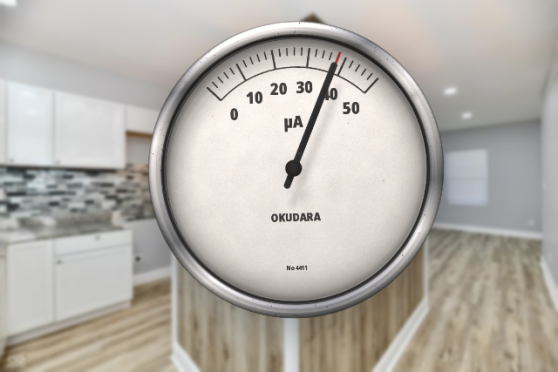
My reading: 38 µA
